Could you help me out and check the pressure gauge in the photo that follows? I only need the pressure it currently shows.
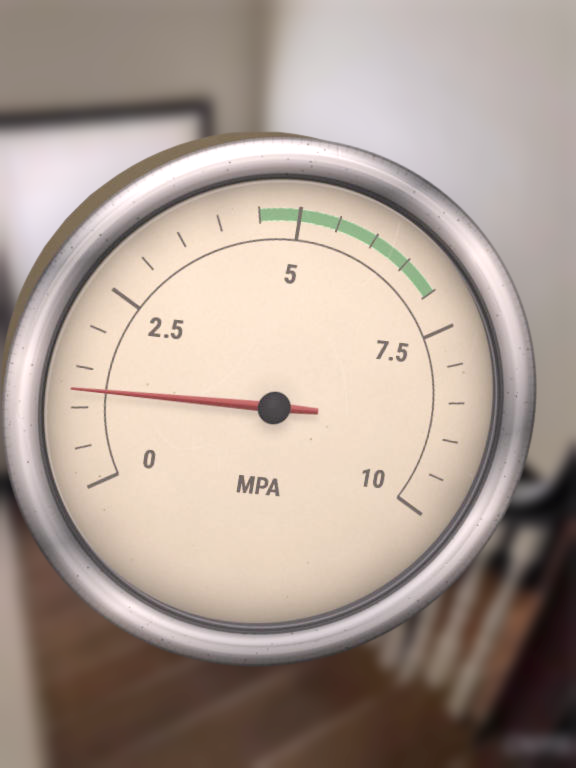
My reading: 1.25 MPa
